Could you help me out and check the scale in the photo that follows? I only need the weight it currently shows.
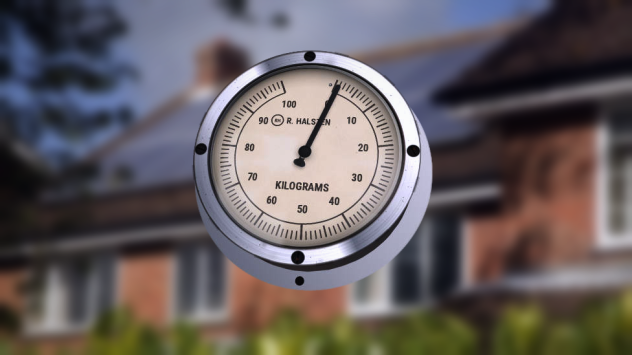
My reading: 1 kg
